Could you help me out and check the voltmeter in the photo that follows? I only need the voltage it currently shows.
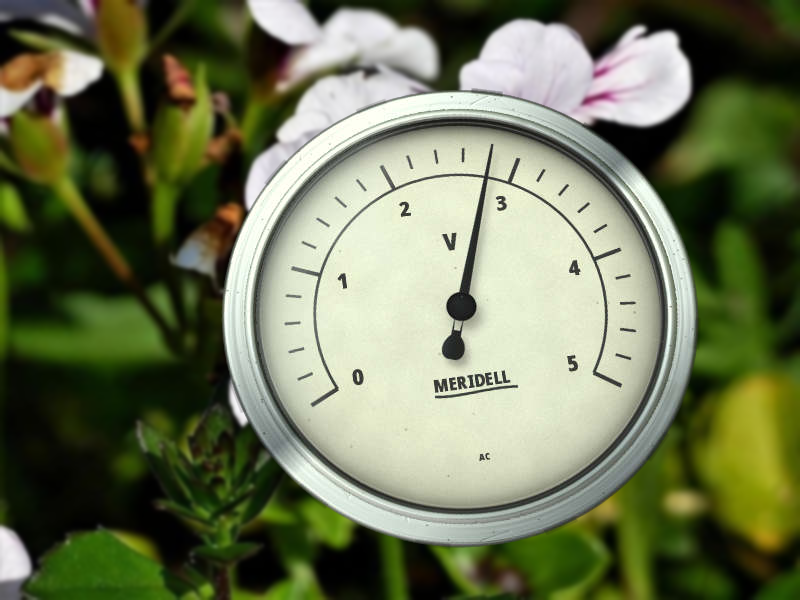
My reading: 2.8 V
